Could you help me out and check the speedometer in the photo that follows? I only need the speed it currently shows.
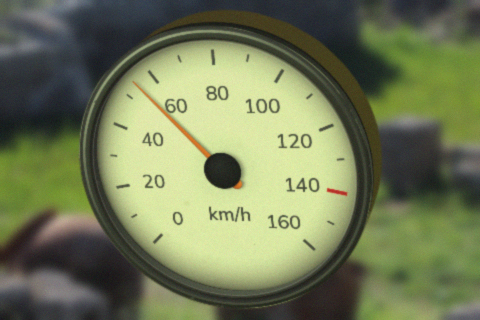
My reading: 55 km/h
